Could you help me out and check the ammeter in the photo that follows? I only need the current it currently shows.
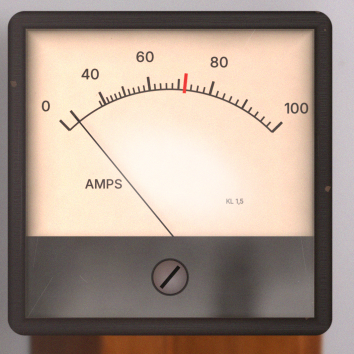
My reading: 20 A
